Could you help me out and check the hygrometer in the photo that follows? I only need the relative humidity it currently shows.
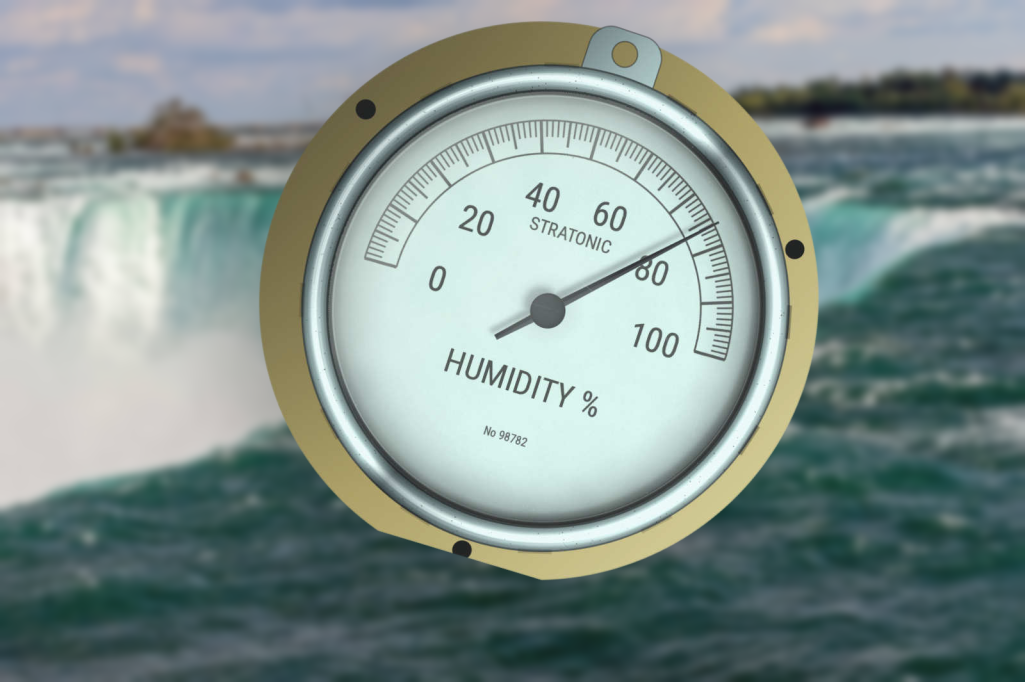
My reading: 76 %
